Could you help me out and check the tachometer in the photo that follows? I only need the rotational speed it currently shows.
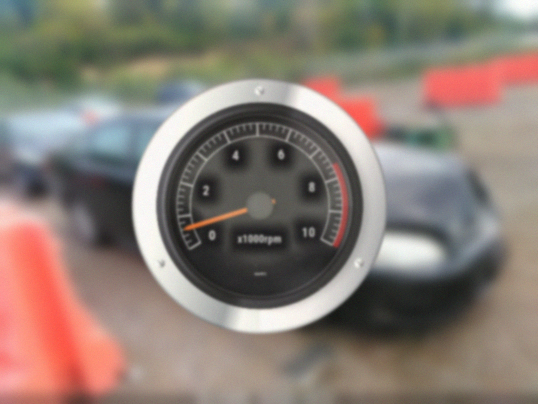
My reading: 600 rpm
